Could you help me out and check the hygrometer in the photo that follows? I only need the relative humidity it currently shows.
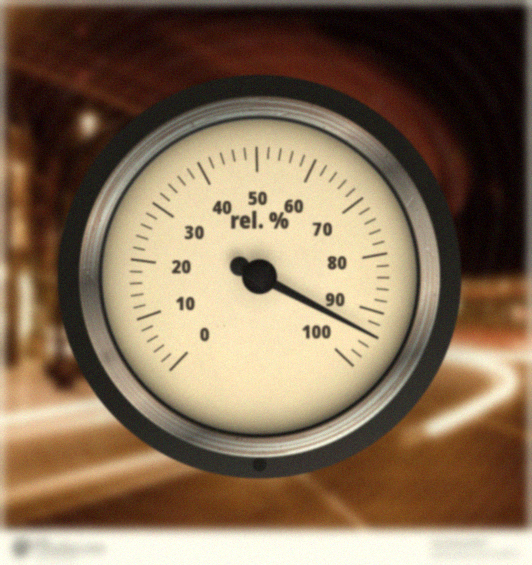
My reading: 94 %
